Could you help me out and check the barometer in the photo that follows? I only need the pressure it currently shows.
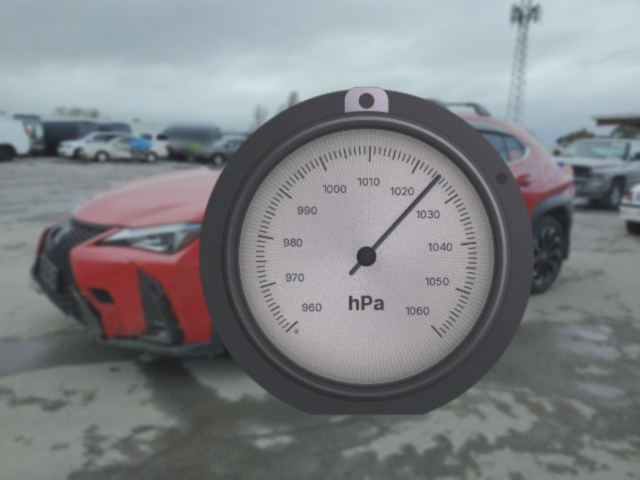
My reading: 1025 hPa
